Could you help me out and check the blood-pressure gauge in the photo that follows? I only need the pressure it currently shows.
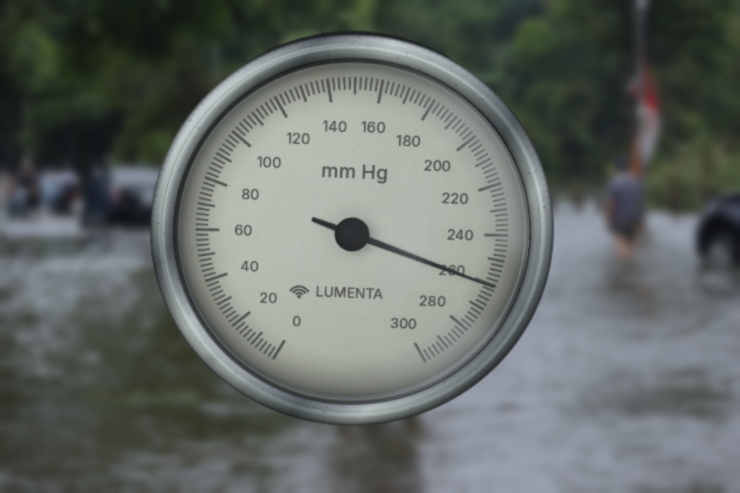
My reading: 260 mmHg
